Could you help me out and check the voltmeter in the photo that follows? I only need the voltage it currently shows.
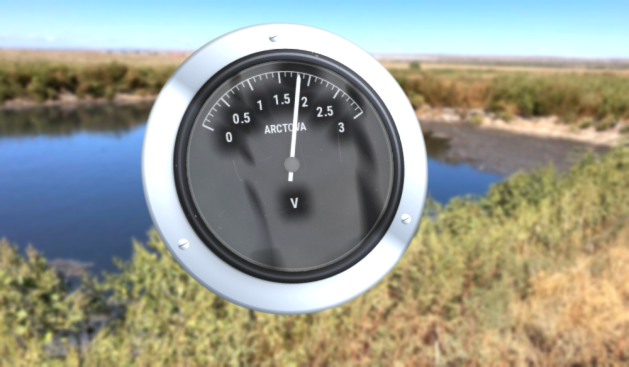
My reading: 1.8 V
